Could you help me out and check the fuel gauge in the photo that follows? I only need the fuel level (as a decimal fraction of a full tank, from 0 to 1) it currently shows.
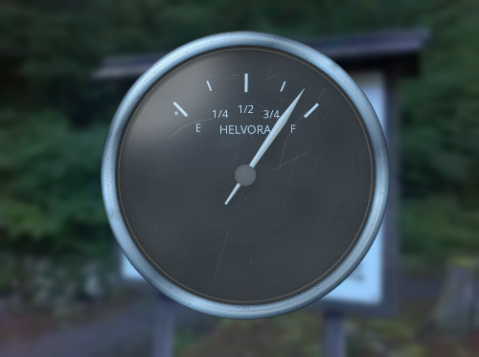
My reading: 0.875
